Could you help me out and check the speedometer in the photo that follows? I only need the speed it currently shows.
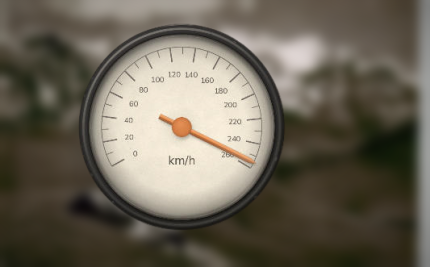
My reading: 255 km/h
